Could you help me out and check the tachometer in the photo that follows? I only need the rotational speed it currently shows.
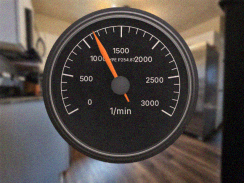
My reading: 1150 rpm
